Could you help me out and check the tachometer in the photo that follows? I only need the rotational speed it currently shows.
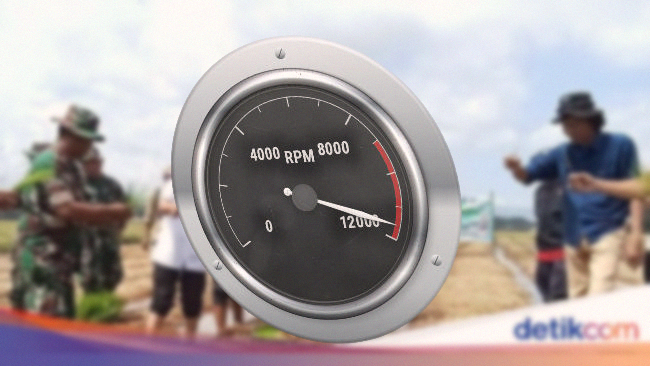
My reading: 11500 rpm
